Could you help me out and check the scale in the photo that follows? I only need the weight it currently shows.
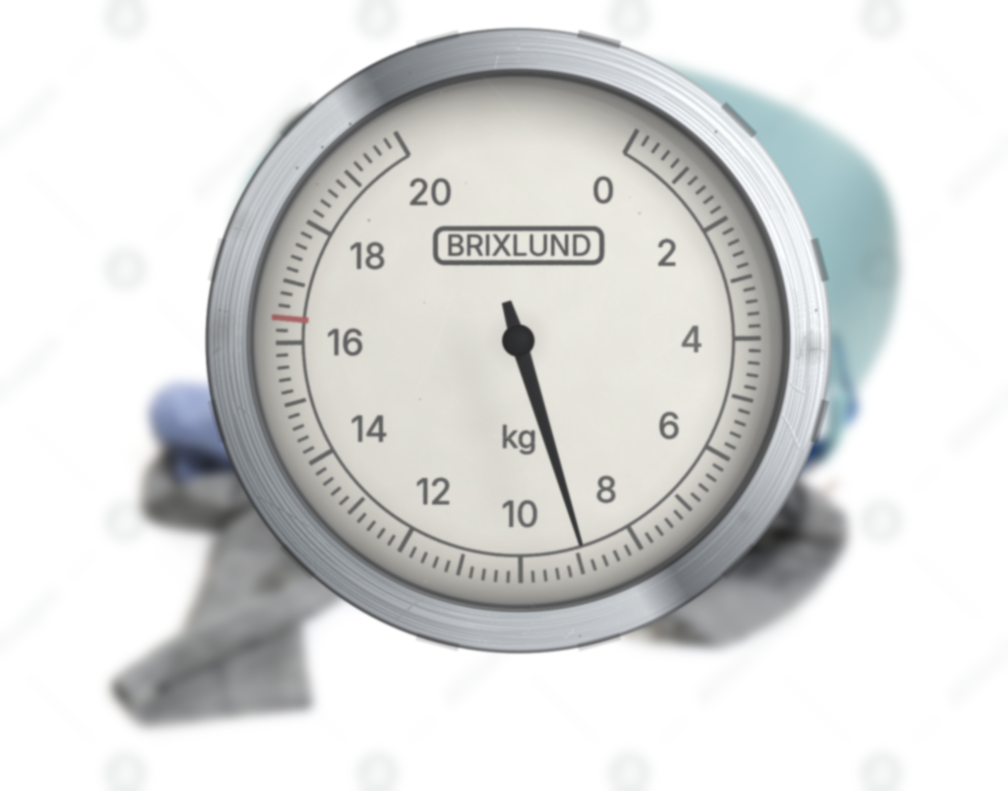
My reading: 8.9 kg
